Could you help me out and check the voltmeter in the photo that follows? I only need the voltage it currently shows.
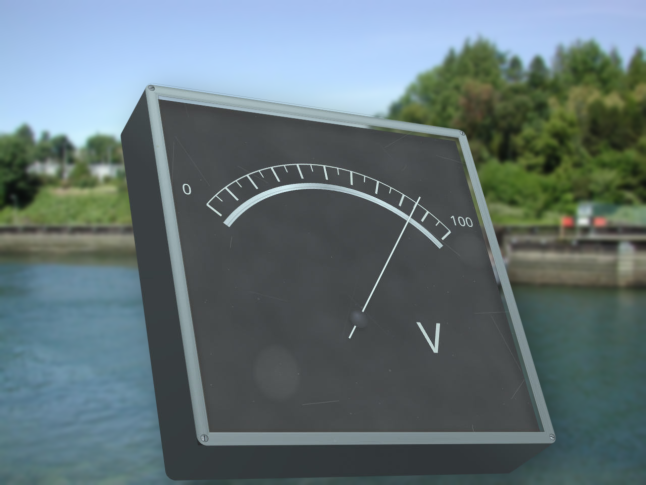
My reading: 85 V
